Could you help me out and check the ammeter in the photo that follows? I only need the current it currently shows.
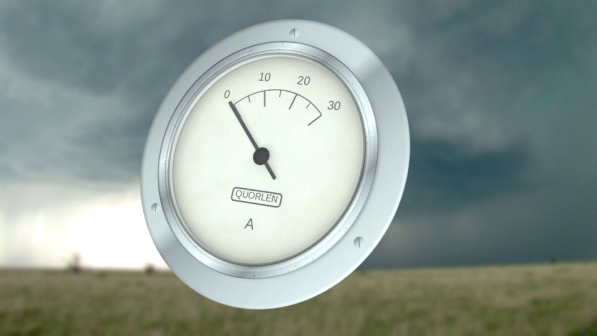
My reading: 0 A
